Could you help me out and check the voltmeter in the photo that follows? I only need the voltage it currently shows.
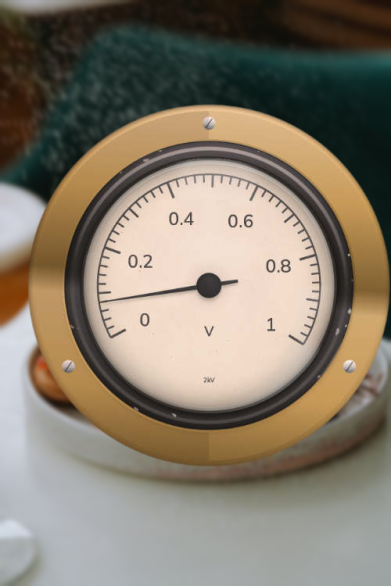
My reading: 0.08 V
